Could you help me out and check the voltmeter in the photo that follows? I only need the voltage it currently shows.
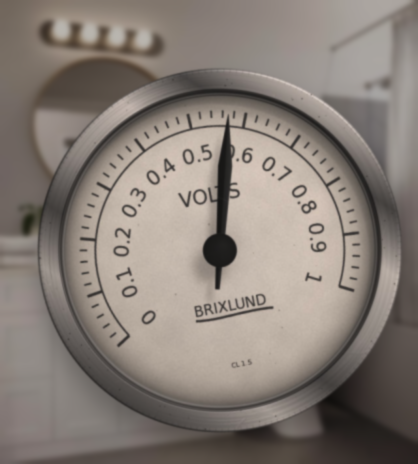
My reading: 0.57 V
